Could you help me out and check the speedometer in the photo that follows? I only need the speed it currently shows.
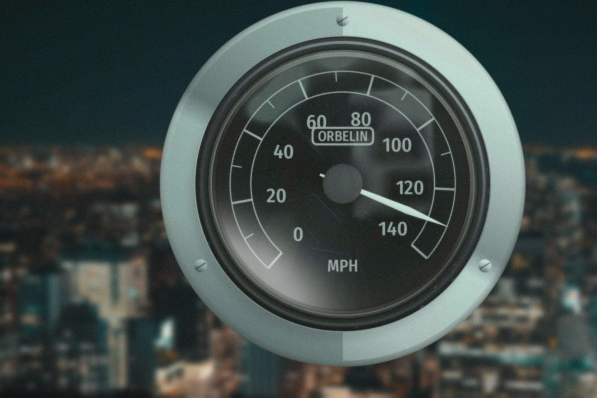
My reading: 130 mph
